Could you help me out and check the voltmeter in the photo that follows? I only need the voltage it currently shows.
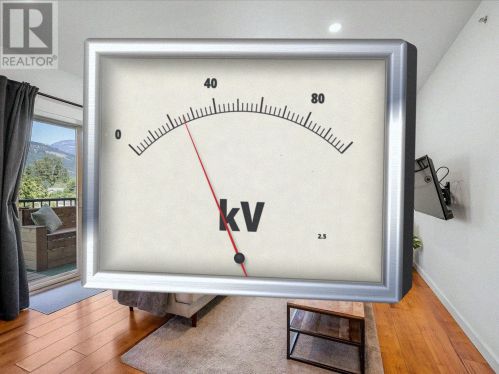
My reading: 26 kV
